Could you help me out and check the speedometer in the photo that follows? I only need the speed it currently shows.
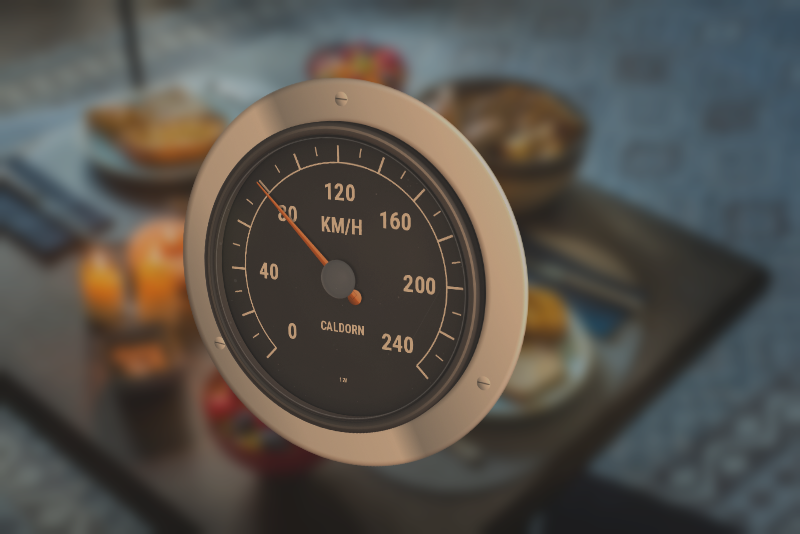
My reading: 80 km/h
